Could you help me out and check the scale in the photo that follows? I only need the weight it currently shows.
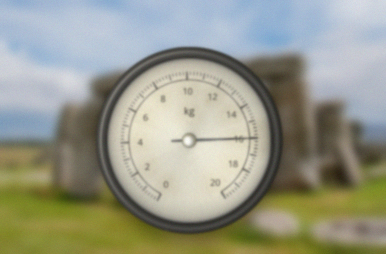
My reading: 16 kg
